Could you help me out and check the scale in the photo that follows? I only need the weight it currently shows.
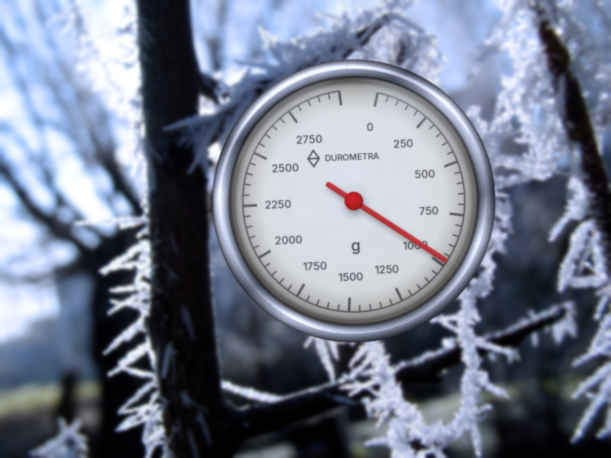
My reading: 975 g
